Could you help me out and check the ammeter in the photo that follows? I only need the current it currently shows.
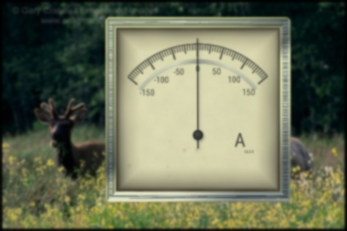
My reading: 0 A
